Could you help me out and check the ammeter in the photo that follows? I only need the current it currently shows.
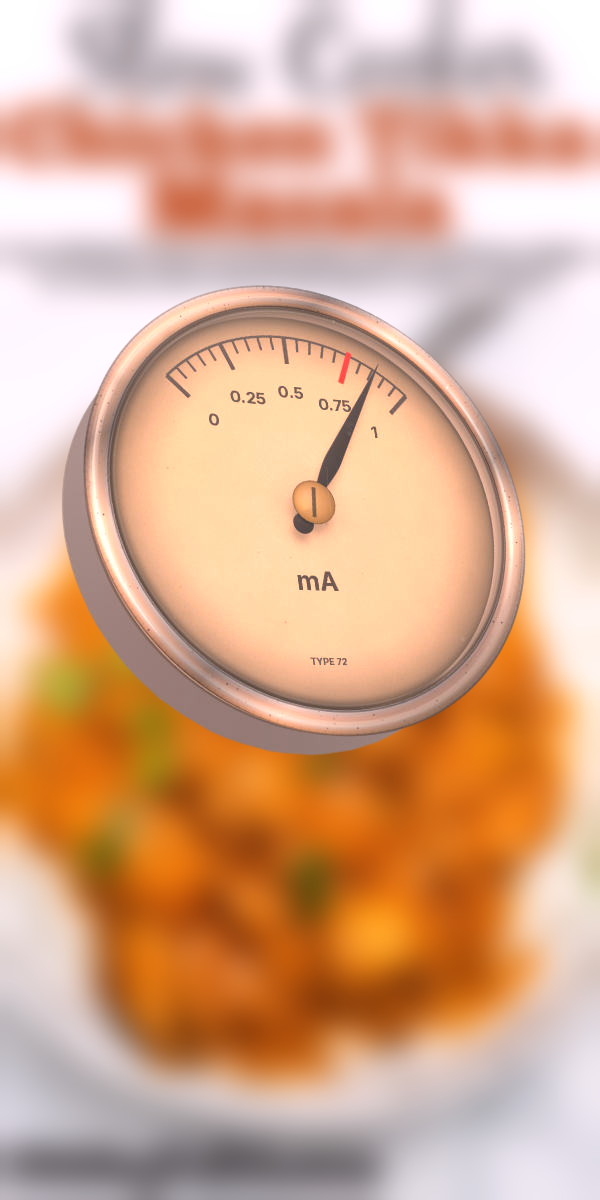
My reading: 0.85 mA
